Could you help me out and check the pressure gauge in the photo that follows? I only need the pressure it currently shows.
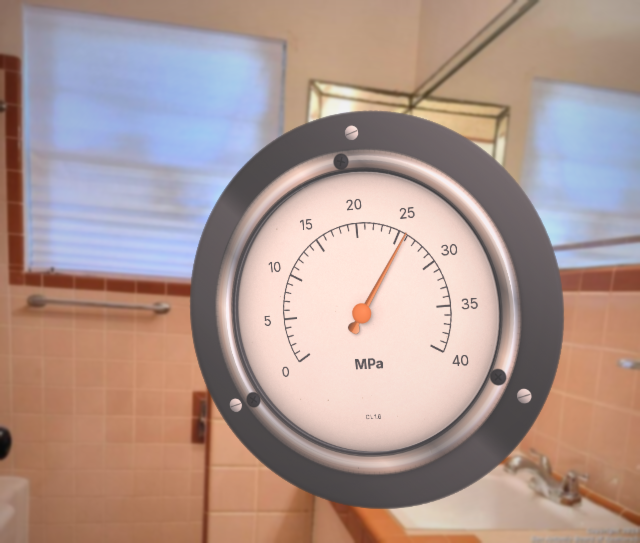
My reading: 26 MPa
